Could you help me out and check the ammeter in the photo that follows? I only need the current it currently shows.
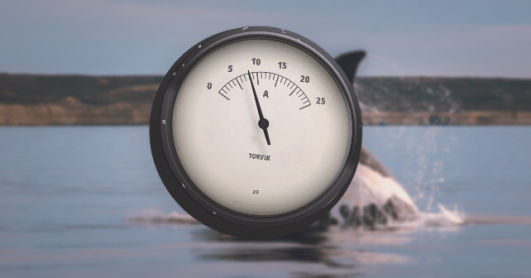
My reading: 8 A
